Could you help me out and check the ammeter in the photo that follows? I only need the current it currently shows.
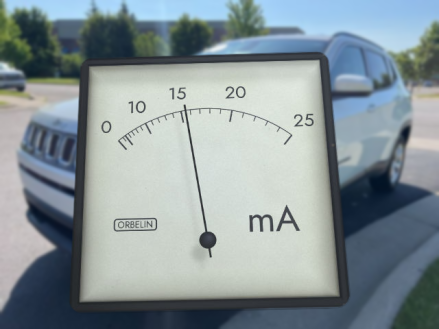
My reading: 15.5 mA
